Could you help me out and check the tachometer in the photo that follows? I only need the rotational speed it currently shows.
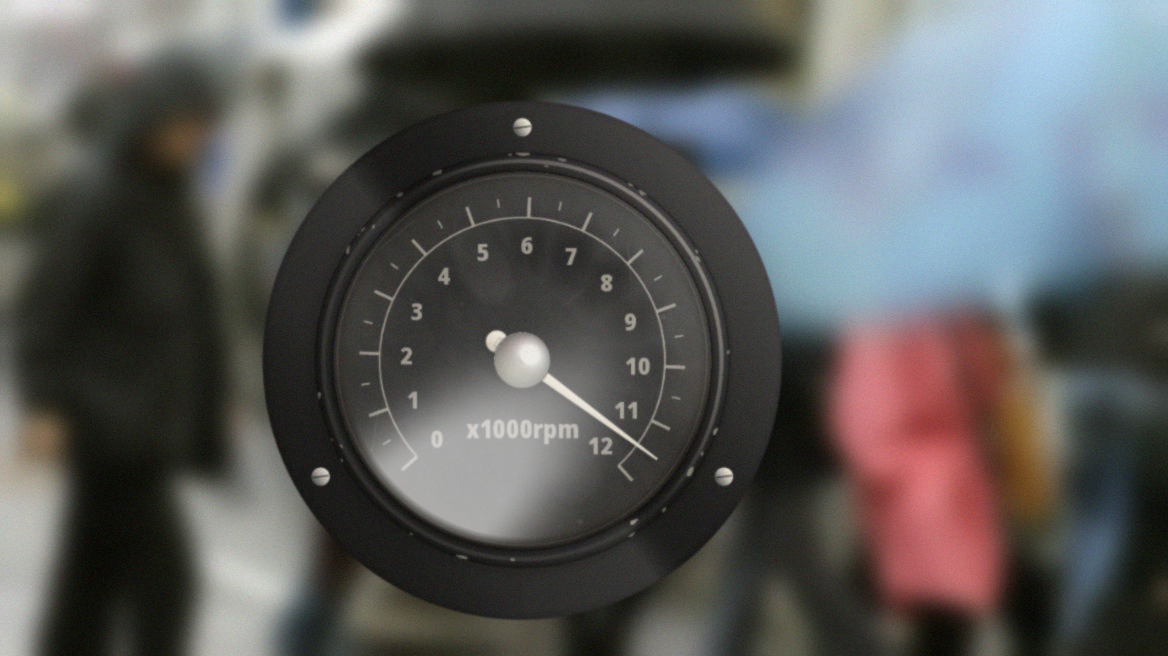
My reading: 11500 rpm
